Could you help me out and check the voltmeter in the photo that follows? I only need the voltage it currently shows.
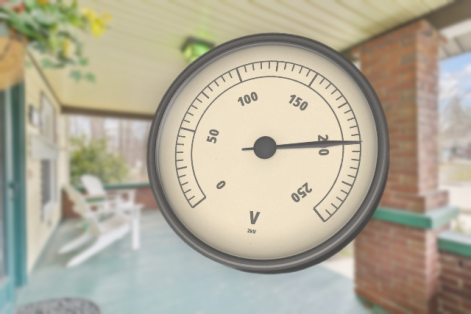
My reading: 200 V
